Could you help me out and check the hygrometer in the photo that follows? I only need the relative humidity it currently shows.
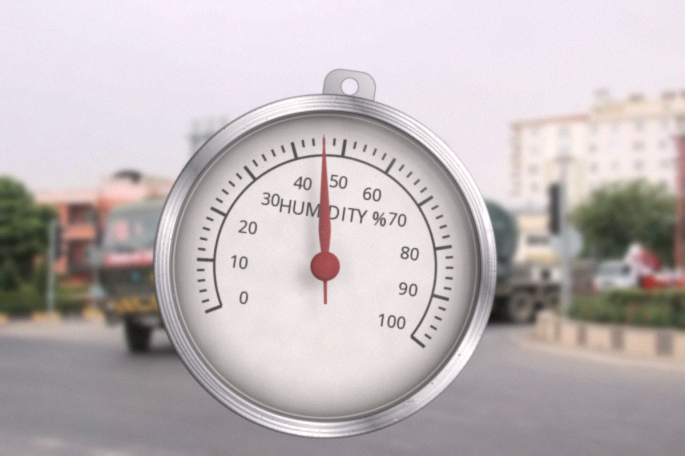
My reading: 46 %
